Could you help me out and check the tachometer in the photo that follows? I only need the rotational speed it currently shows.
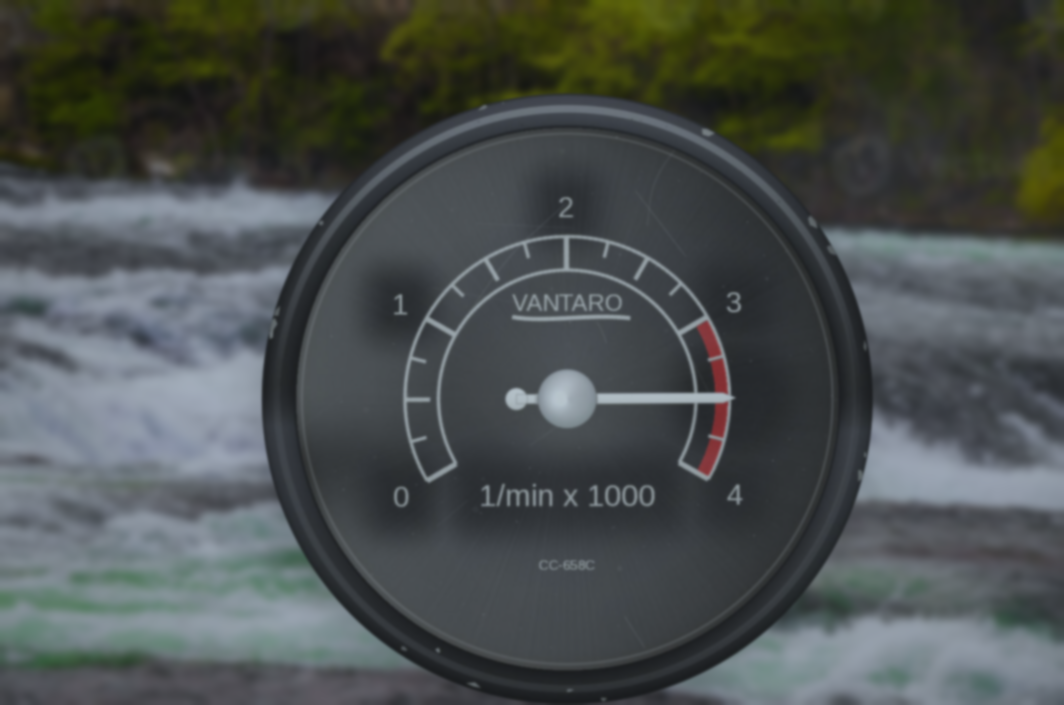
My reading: 3500 rpm
